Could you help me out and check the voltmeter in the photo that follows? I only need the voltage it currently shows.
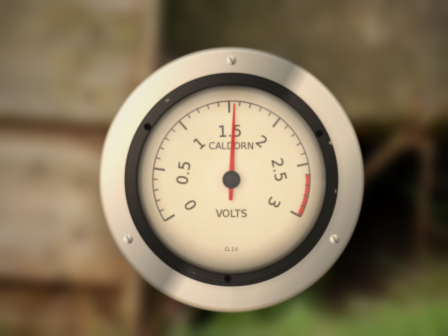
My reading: 1.55 V
